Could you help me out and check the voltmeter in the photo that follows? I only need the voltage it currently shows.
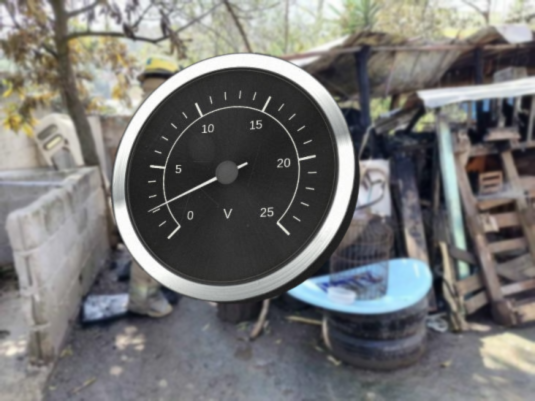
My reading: 2 V
